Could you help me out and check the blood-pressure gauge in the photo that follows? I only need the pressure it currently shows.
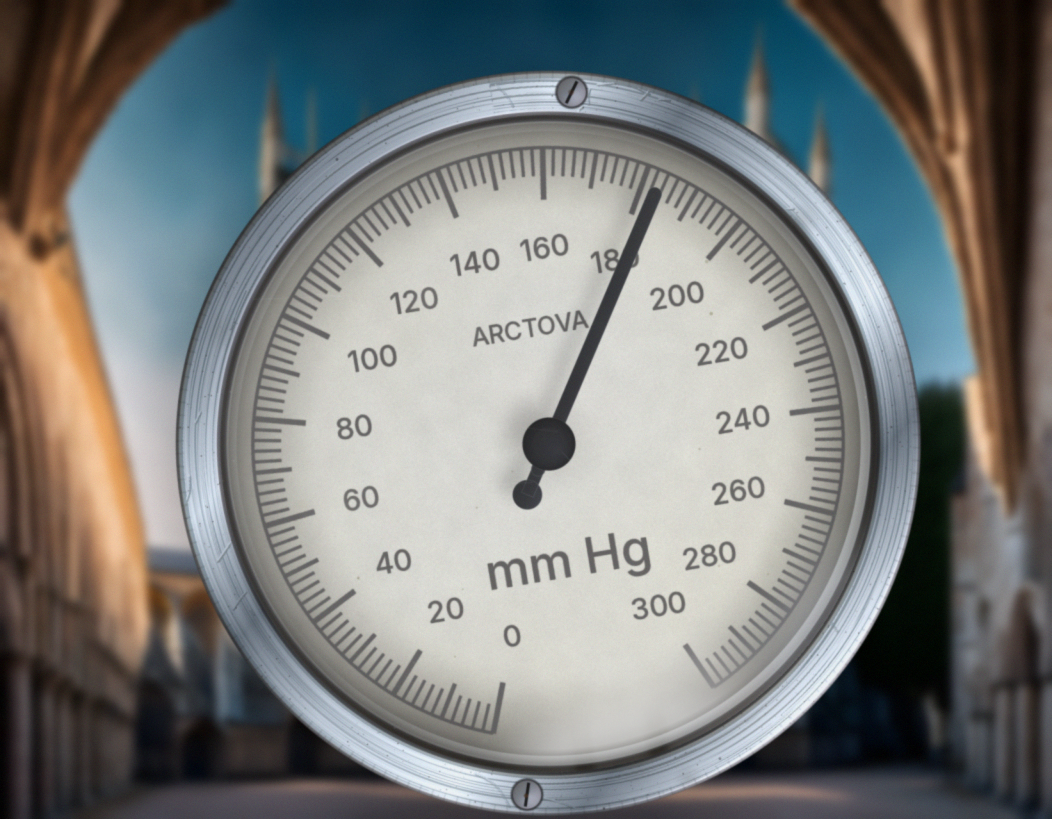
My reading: 183 mmHg
